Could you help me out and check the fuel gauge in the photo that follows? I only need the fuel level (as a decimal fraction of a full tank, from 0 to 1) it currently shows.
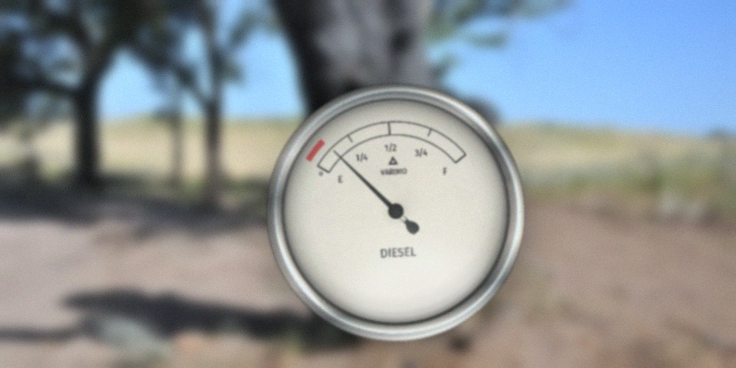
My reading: 0.125
